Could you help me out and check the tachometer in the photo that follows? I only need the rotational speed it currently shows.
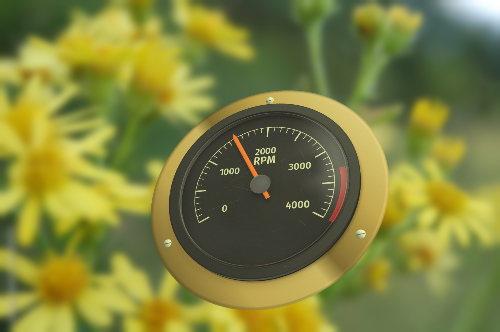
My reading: 1500 rpm
